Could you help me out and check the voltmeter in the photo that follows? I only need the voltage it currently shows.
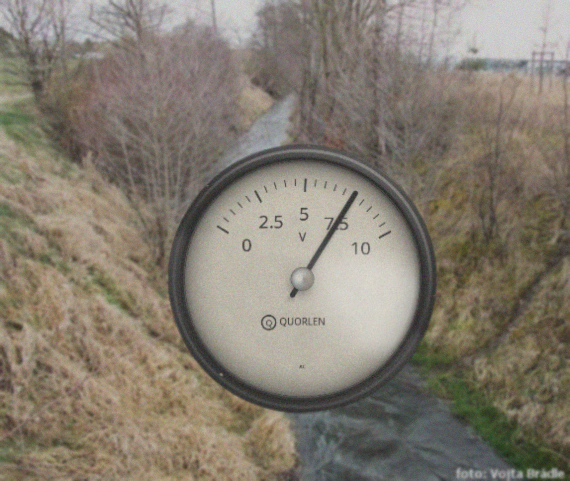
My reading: 7.5 V
